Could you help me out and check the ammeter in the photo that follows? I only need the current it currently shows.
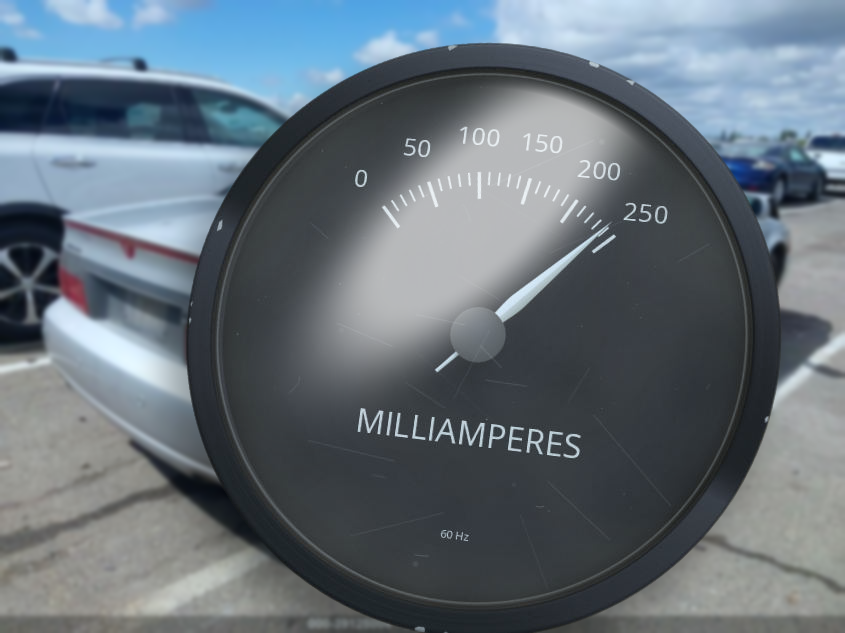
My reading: 240 mA
